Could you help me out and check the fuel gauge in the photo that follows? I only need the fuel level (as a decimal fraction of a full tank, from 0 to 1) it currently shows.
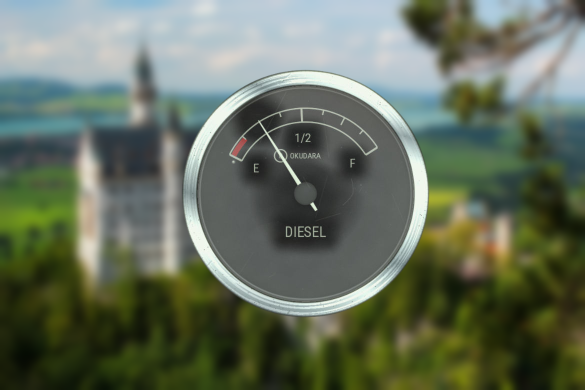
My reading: 0.25
